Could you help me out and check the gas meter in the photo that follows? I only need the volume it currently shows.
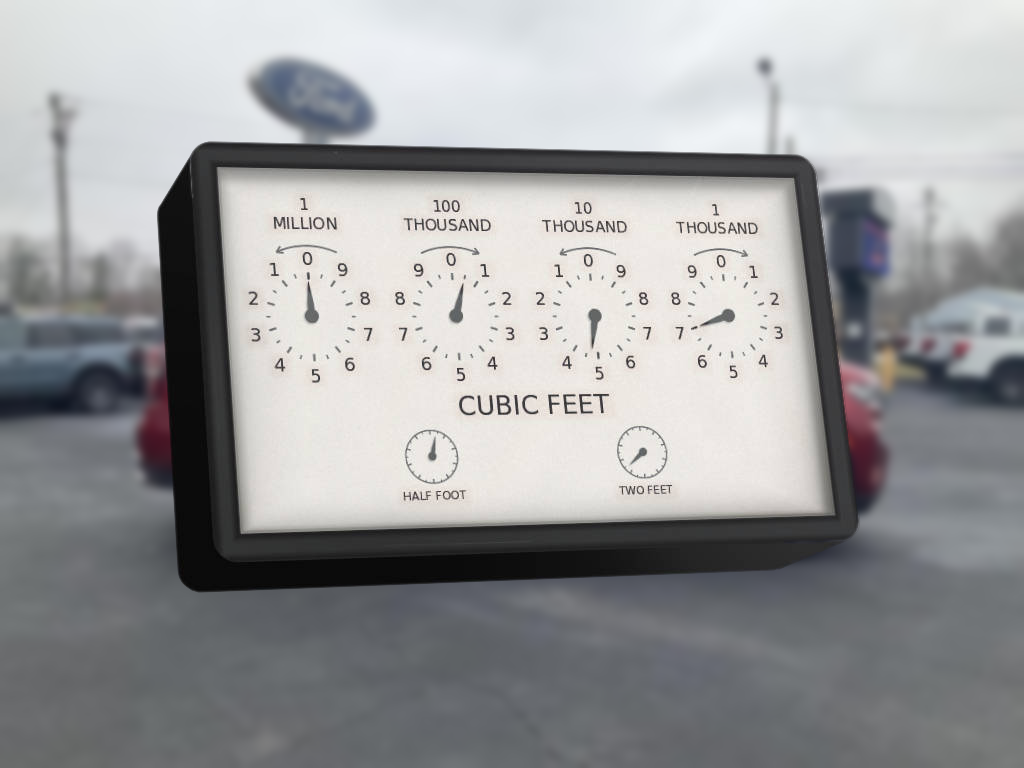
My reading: 4700 ft³
